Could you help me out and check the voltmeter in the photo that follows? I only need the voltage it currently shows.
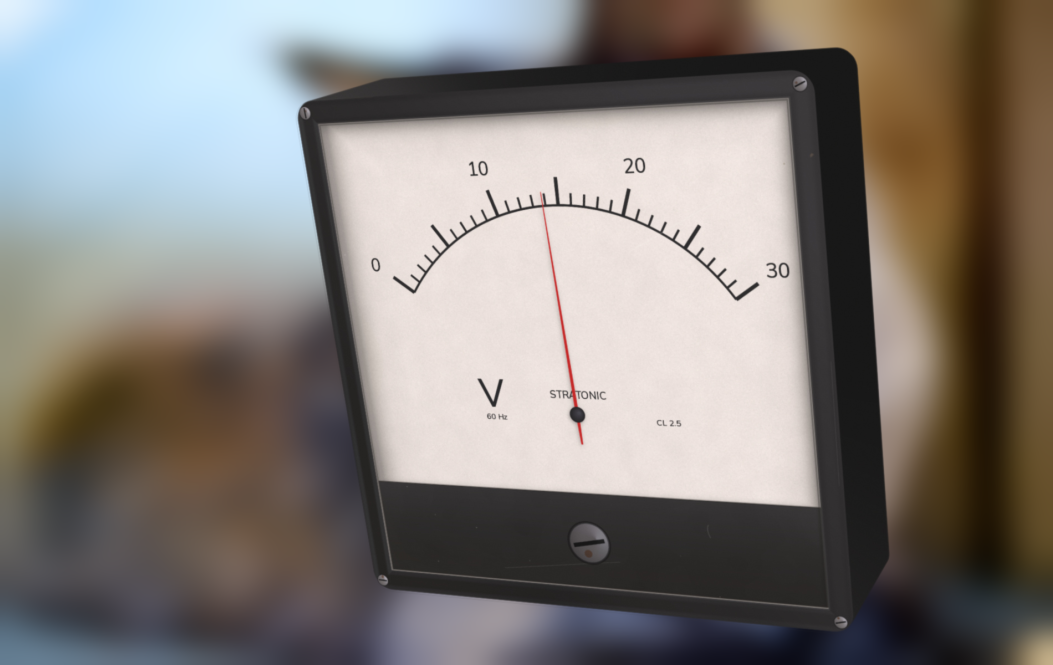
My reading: 14 V
